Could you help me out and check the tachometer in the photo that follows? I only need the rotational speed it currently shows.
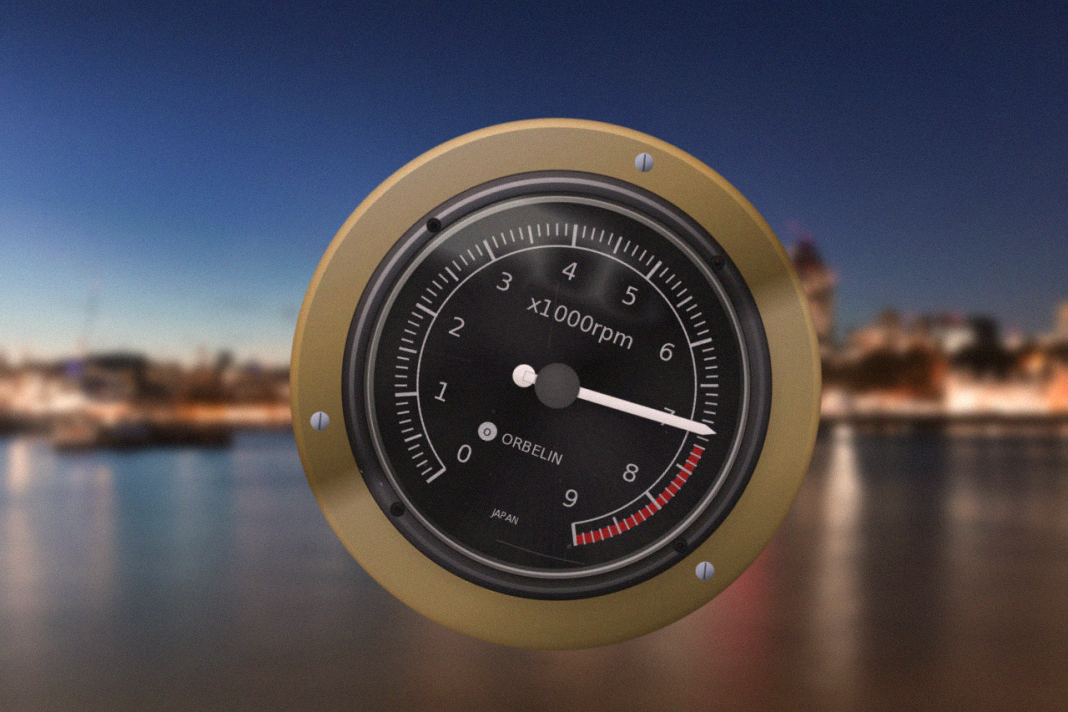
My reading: 7000 rpm
